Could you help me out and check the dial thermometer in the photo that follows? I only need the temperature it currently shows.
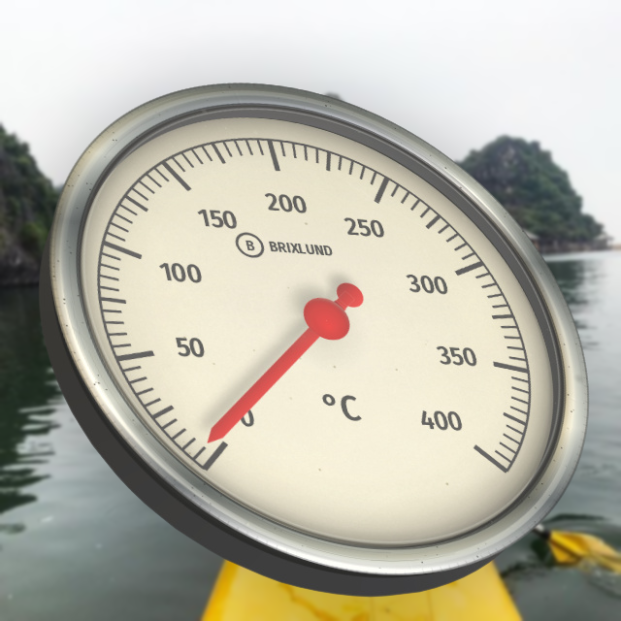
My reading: 5 °C
